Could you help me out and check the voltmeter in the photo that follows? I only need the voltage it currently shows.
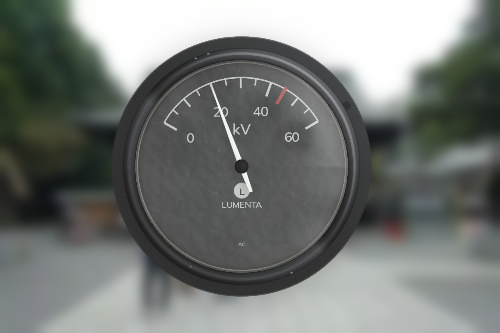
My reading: 20 kV
